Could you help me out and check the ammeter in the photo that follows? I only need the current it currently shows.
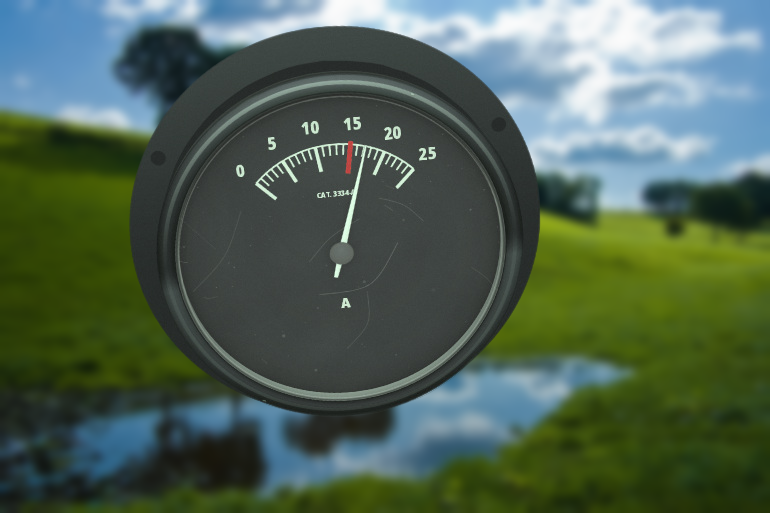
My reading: 17 A
